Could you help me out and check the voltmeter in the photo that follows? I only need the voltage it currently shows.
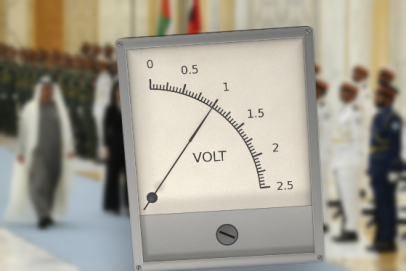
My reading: 1 V
